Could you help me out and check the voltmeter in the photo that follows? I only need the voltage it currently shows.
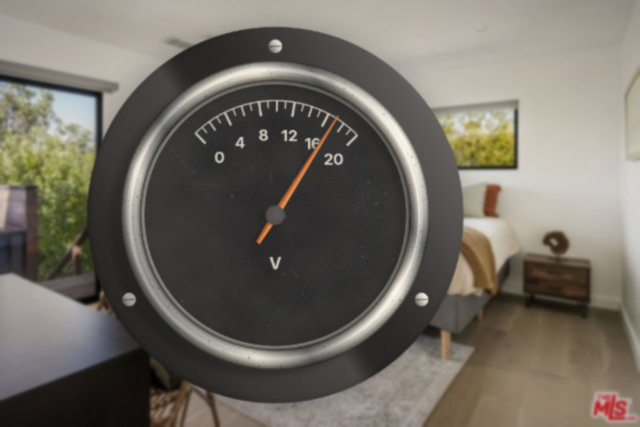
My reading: 17 V
